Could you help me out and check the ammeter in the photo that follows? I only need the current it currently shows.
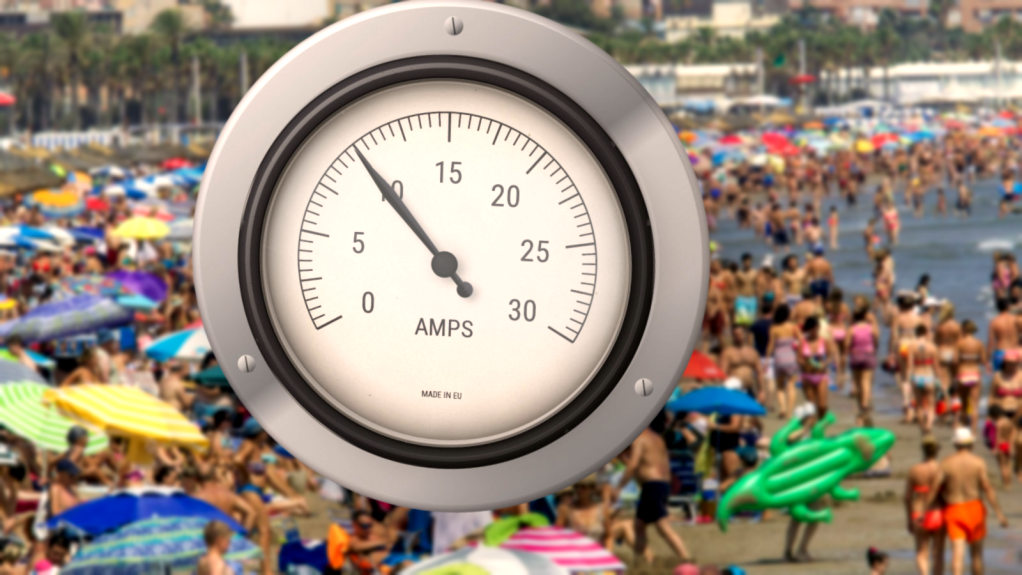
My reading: 10 A
